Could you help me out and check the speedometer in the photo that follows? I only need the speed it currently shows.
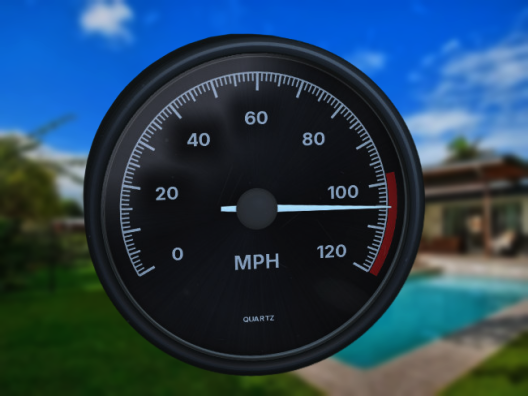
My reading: 105 mph
